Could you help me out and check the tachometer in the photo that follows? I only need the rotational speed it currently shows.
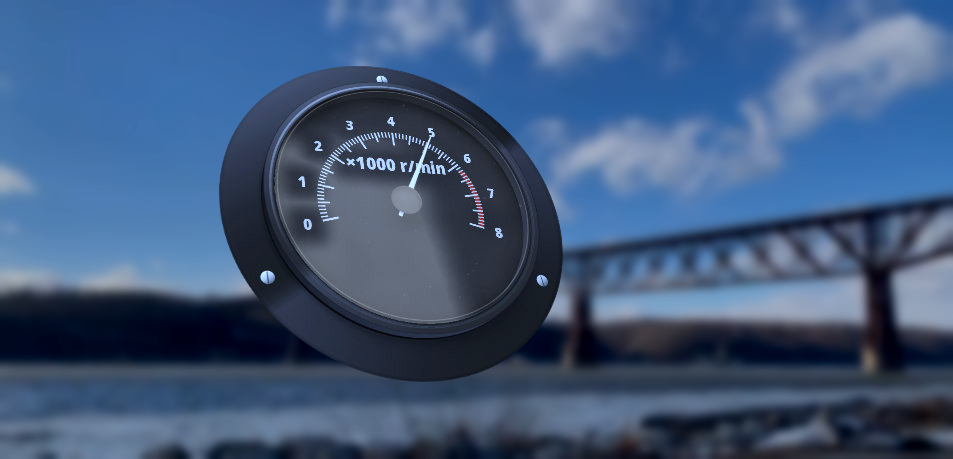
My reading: 5000 rpm
